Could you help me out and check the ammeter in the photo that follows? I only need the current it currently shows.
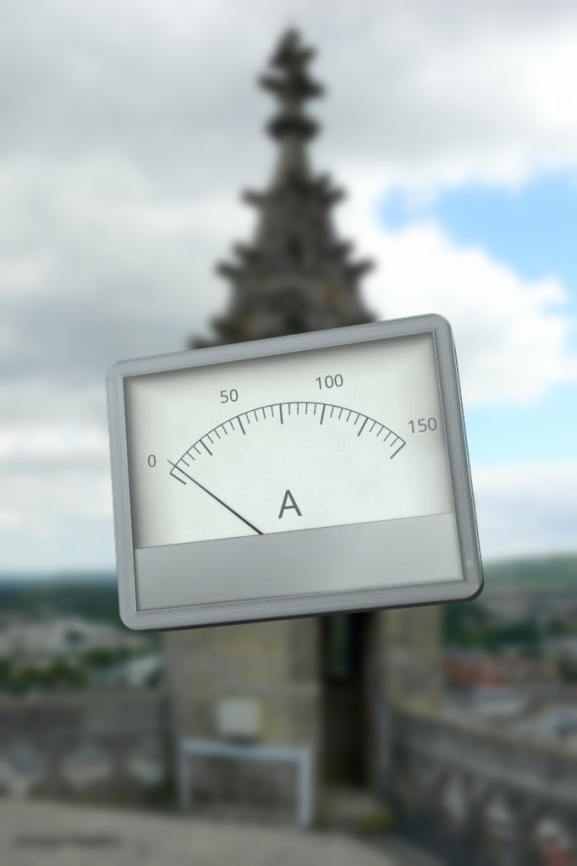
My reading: 5 A
